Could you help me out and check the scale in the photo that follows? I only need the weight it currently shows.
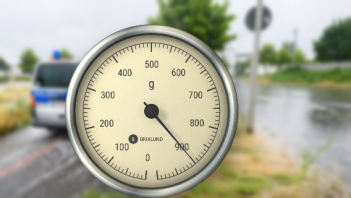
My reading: 900 g
